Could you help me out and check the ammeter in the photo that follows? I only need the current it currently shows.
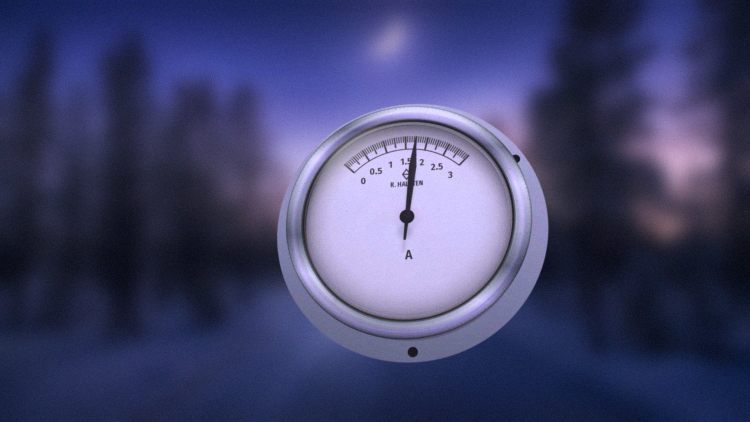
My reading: 1.75 A
